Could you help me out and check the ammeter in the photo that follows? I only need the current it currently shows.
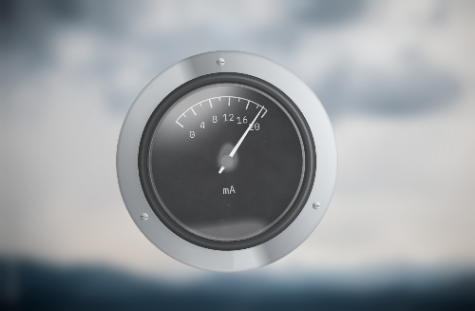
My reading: 19 mA
